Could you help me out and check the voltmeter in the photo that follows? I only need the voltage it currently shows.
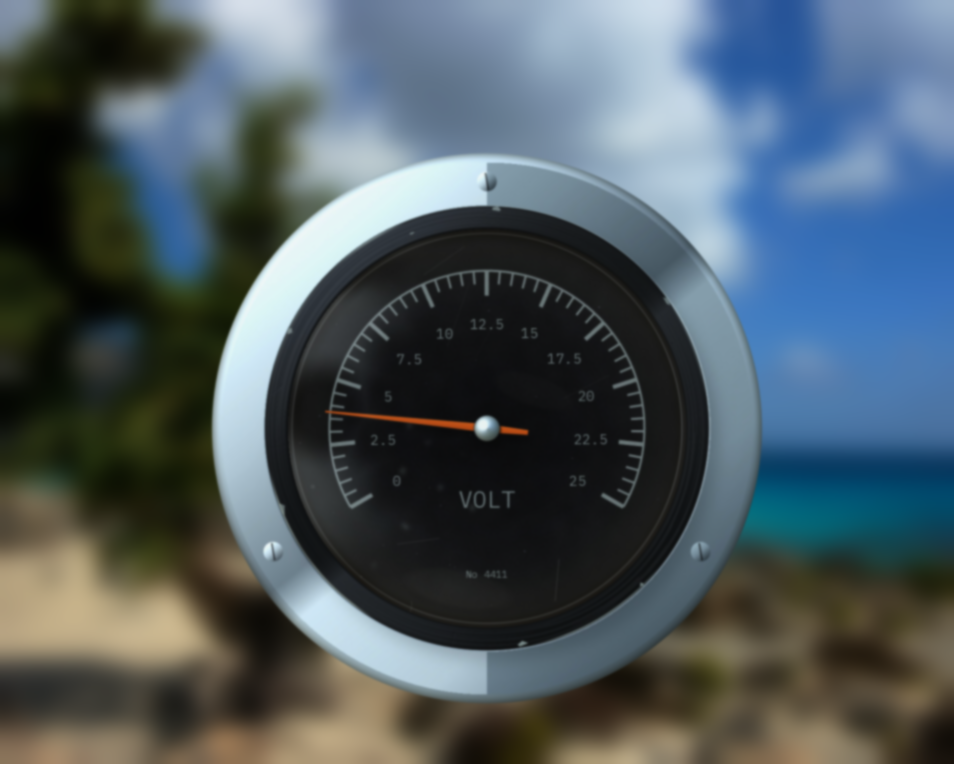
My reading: 3.75 V
